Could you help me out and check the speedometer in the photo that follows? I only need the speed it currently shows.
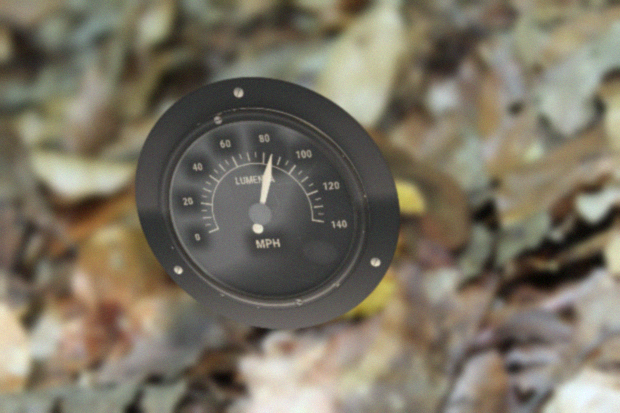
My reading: 85 mph
